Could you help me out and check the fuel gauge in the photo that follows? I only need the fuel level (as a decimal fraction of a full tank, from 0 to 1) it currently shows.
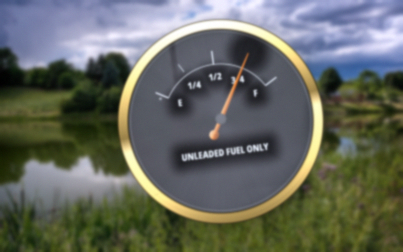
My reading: 0.75
